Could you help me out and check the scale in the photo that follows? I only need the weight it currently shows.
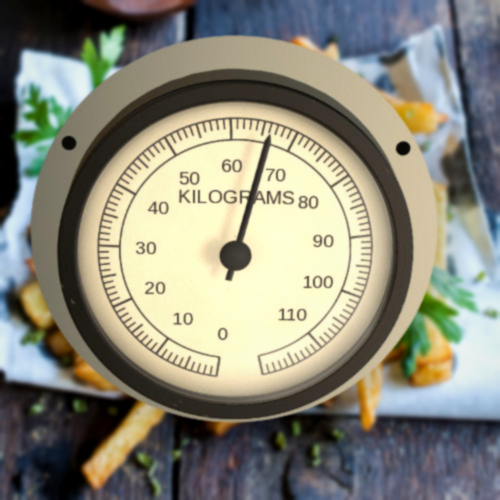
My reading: 66 kg
